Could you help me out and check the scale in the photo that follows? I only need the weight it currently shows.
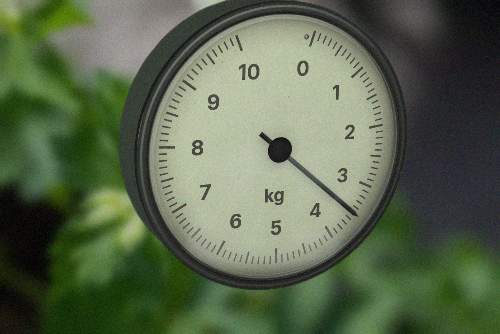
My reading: 3.5 kg
